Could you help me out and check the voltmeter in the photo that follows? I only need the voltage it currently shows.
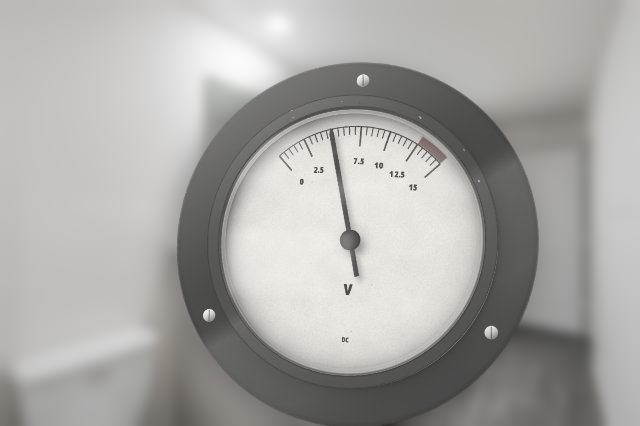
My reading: 5 V
